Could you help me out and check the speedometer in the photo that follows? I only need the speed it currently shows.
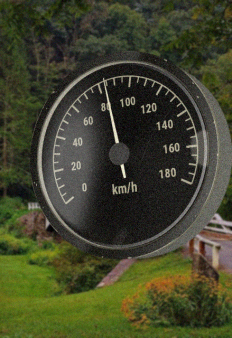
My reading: 85 km/h
